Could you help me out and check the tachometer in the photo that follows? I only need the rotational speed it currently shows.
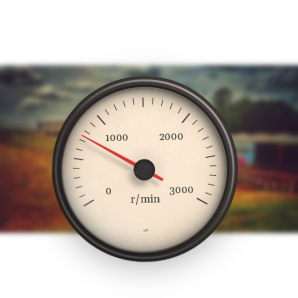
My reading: 750 rpm
